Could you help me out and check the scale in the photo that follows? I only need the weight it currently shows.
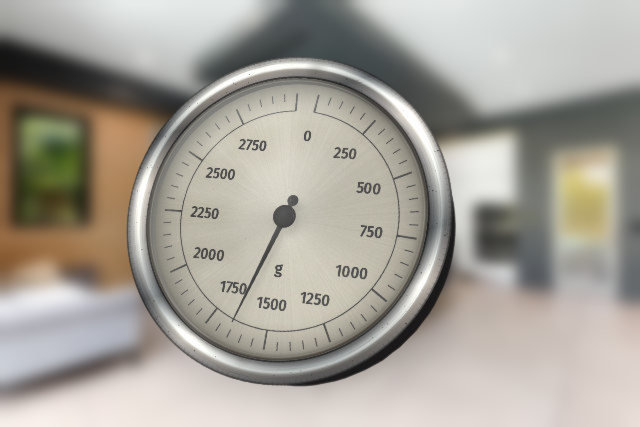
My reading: 1650 g
